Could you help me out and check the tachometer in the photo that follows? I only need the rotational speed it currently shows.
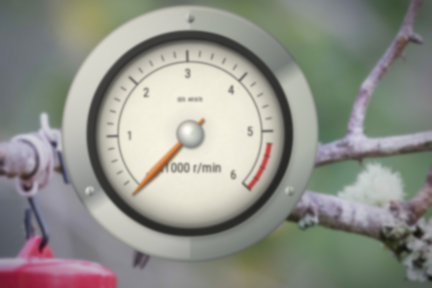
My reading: 0 rpm
